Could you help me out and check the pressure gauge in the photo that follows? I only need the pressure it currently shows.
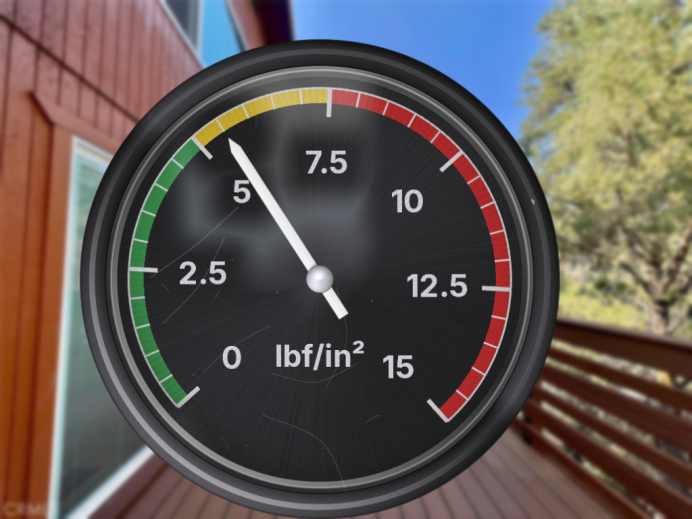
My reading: 5.5 psi
